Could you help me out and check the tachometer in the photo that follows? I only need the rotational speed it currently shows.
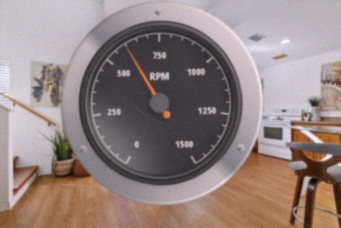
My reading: 600 rpm
